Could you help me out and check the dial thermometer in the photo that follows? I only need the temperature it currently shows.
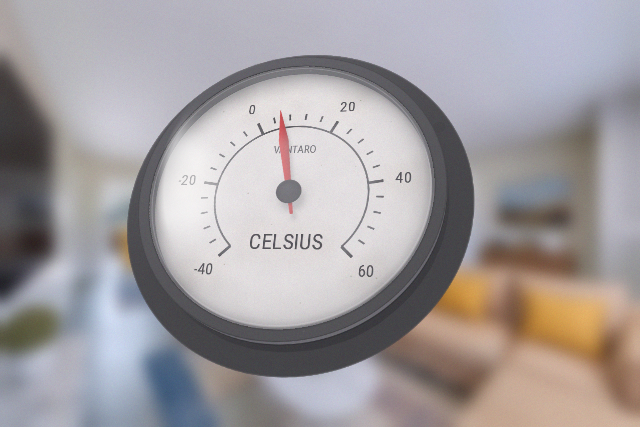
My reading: 6 °C
